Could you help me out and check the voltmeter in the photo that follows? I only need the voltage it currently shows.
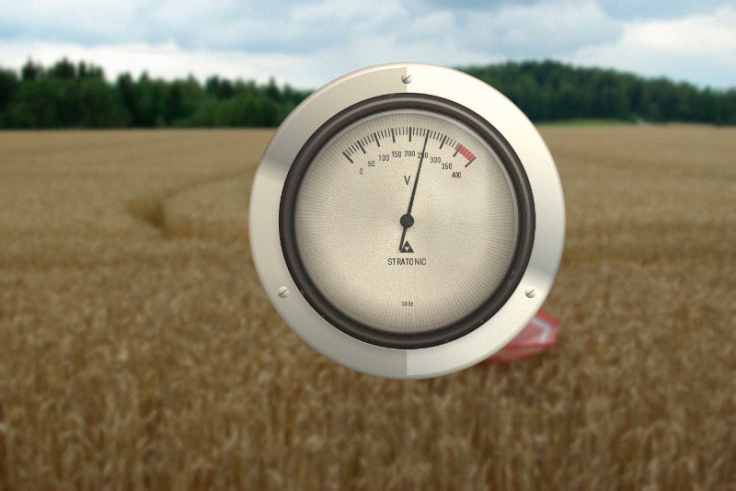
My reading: 250 V
